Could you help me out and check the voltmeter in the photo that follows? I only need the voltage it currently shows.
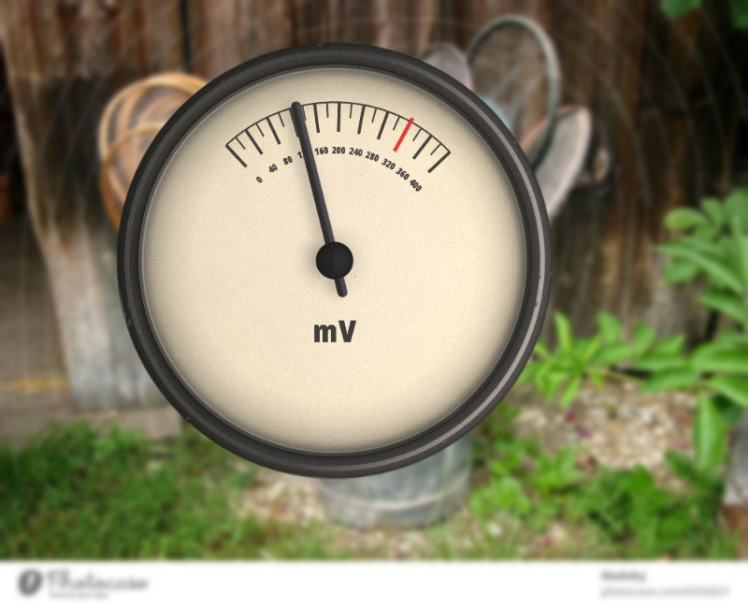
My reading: 130 mV
